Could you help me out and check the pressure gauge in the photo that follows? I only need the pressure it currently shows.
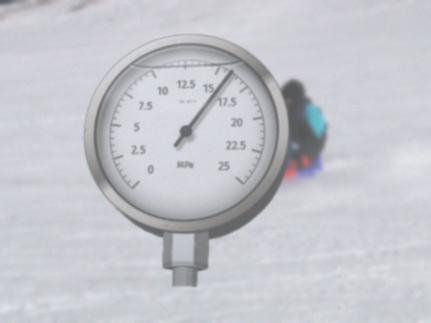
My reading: 16 MPa
